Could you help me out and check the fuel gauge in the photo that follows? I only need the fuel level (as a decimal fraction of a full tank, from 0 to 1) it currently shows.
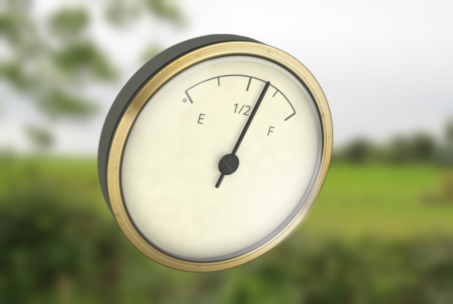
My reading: 0.625
